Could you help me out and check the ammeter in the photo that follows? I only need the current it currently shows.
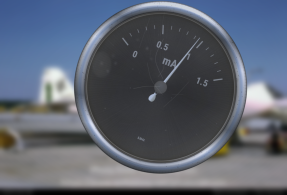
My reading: 0.95 mA
